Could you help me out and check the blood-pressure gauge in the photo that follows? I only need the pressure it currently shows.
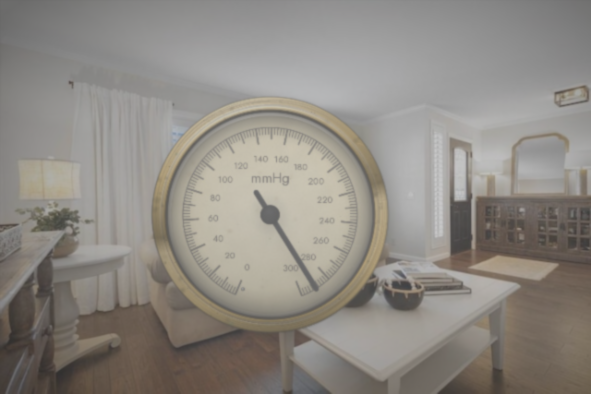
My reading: 290 mmHg
